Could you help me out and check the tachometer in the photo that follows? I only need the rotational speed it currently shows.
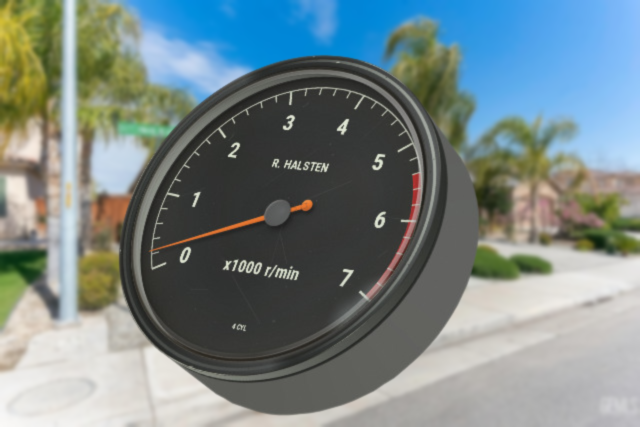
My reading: 200 rpm
